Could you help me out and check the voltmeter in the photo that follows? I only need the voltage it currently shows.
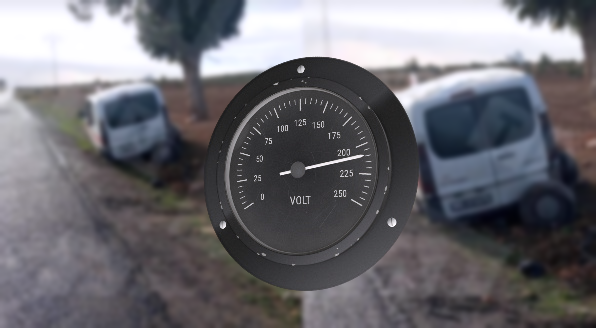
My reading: 210 V
